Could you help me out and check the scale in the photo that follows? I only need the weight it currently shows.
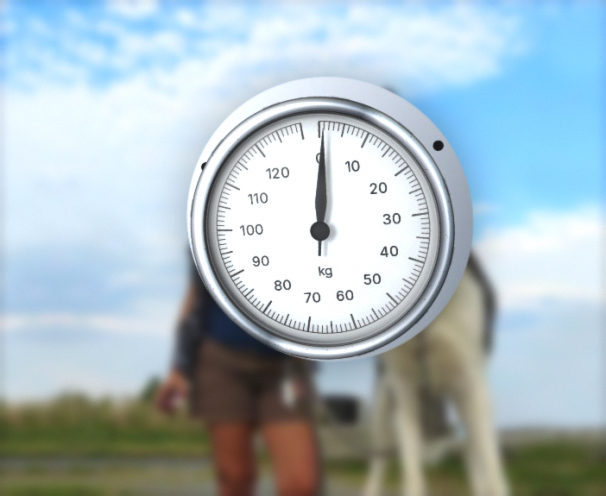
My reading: 1 kg
